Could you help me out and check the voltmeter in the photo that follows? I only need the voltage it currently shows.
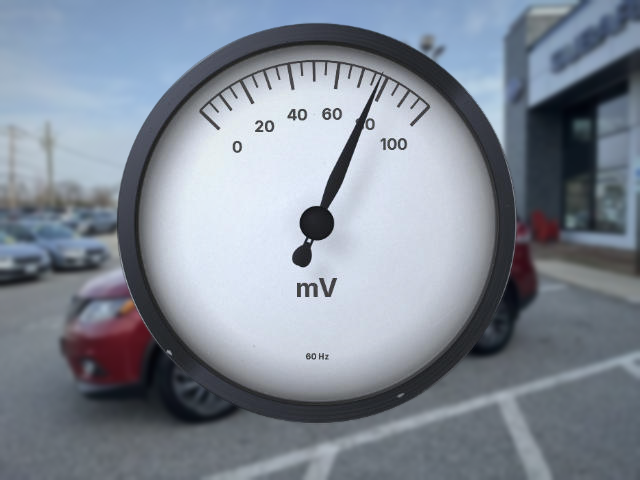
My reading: 77.5 mV
